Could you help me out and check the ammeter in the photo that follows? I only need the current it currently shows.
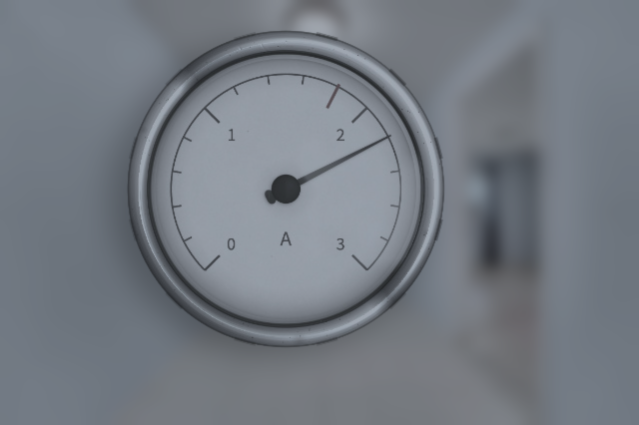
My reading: 2.2 A
